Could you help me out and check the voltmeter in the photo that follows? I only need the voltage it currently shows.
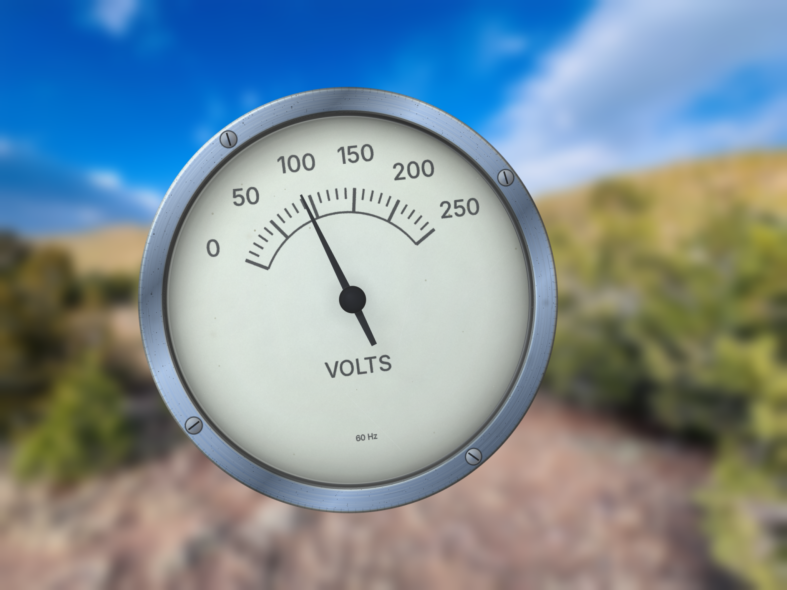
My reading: 90 V
